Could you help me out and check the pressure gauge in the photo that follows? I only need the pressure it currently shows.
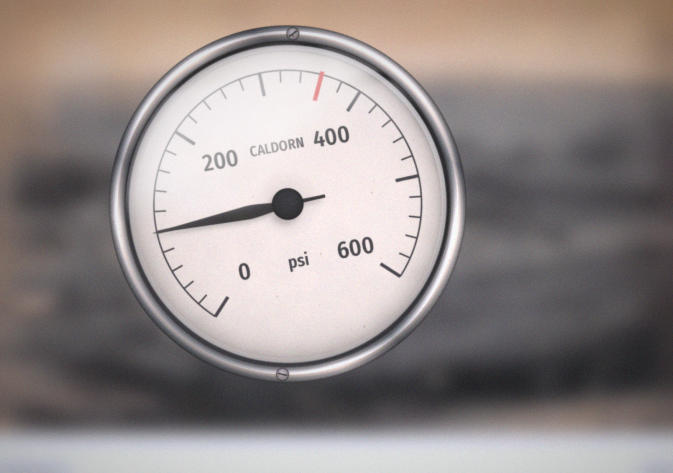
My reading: 100 psi
